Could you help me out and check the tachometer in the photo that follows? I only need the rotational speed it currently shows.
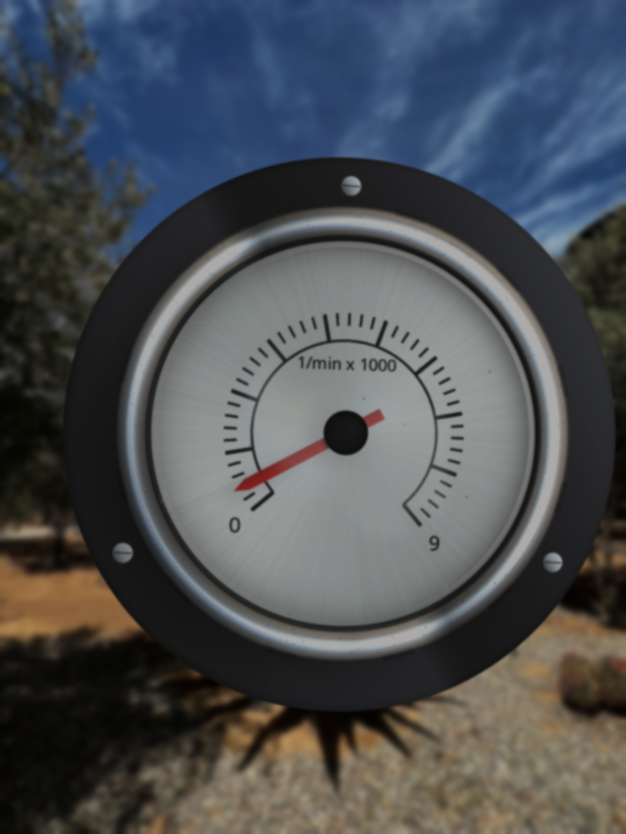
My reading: 400 rpm
